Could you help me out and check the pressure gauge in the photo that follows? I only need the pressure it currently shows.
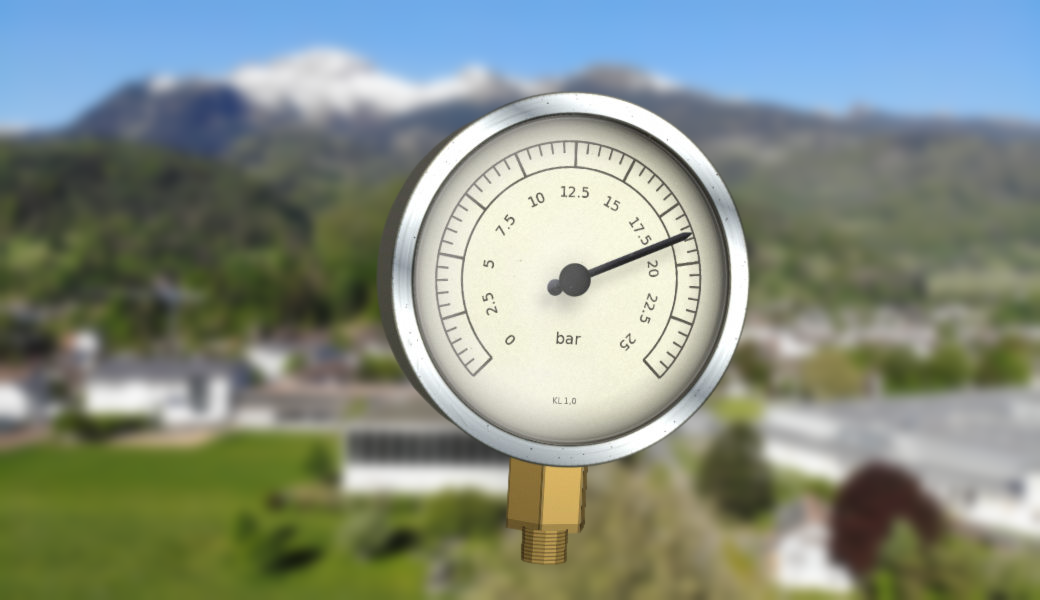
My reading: 18.75 bar
